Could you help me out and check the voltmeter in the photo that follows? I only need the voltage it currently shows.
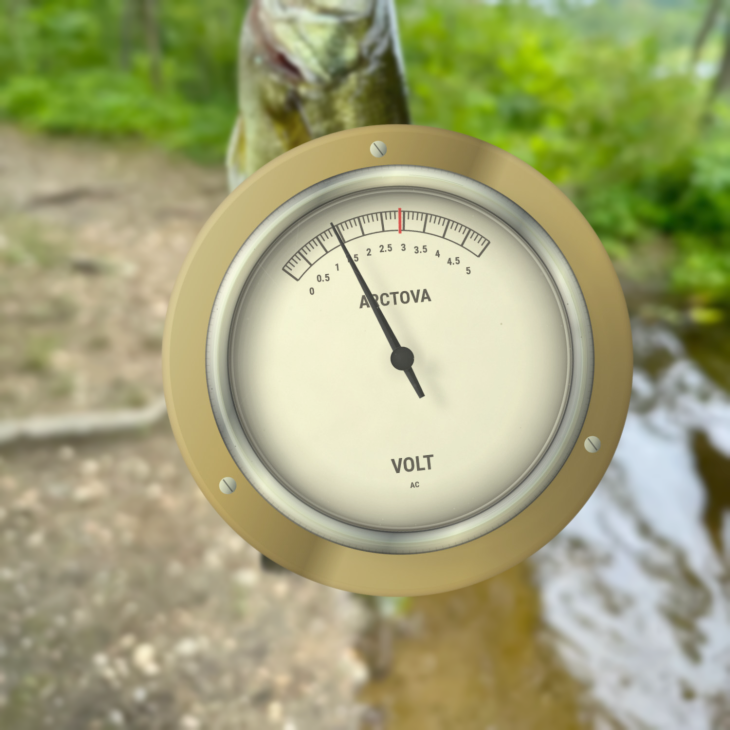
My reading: 1.4 V
